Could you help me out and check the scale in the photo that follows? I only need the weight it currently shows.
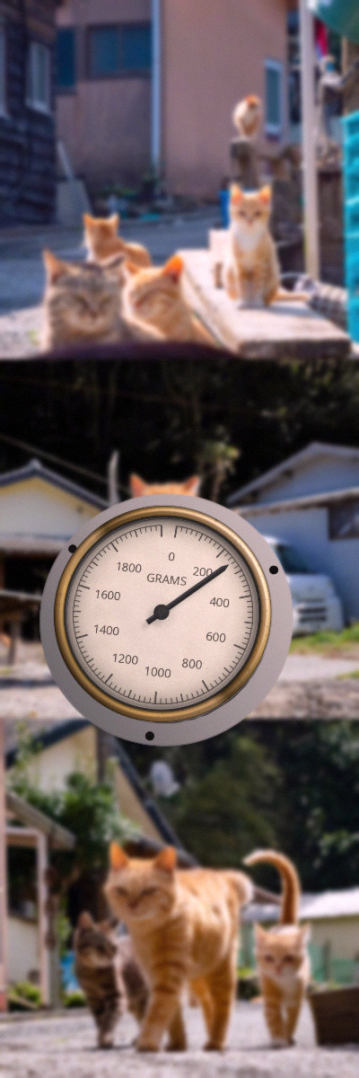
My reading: 260 g
